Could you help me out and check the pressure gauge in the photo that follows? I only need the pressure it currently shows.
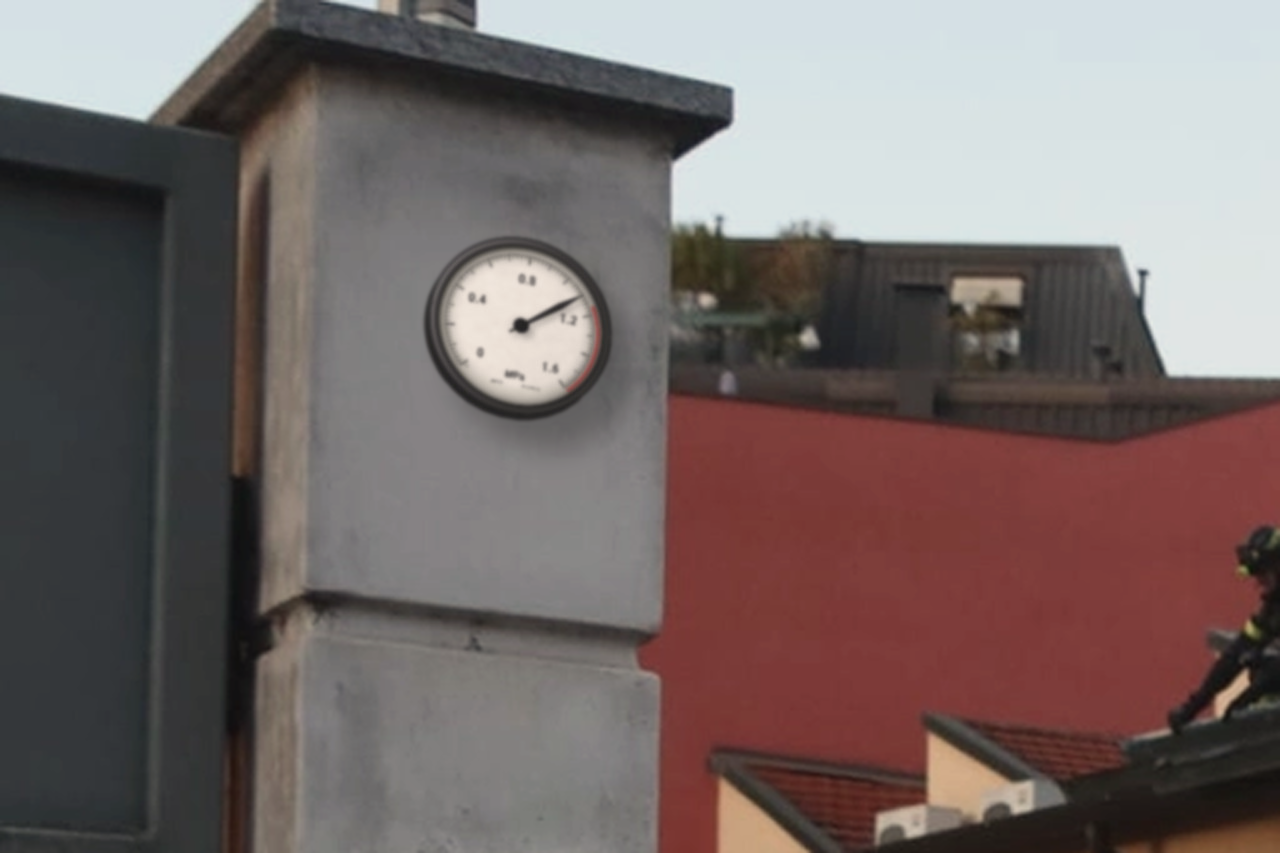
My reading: 1.1 MPa
